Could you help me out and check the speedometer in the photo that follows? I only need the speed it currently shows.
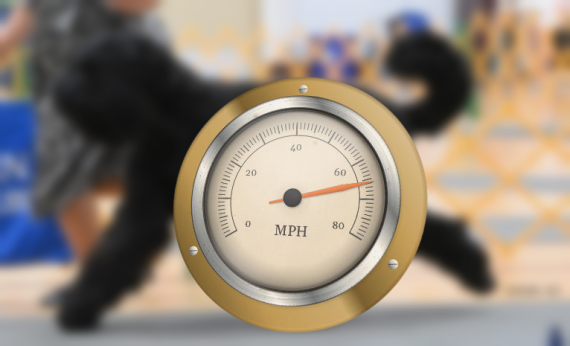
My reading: 66 mph
